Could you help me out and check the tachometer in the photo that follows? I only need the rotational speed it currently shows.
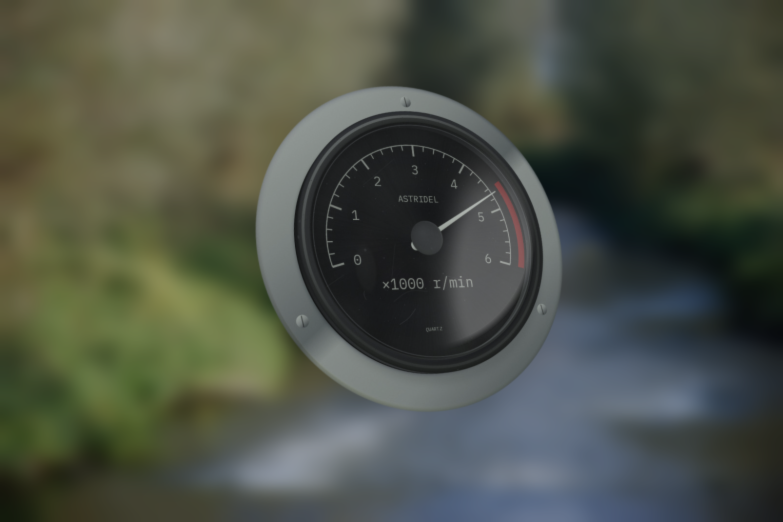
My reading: 4700 rpm
